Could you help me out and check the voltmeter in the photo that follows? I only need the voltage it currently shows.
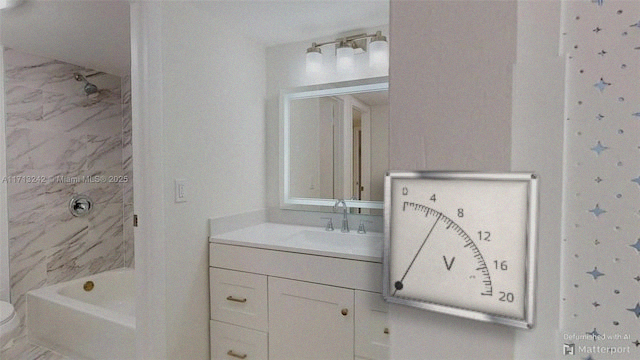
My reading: 6 V
